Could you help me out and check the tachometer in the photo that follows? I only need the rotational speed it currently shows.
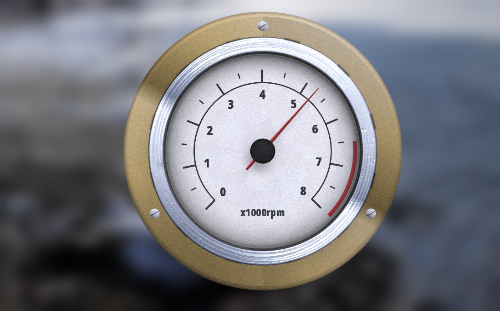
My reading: 5250 rpm
